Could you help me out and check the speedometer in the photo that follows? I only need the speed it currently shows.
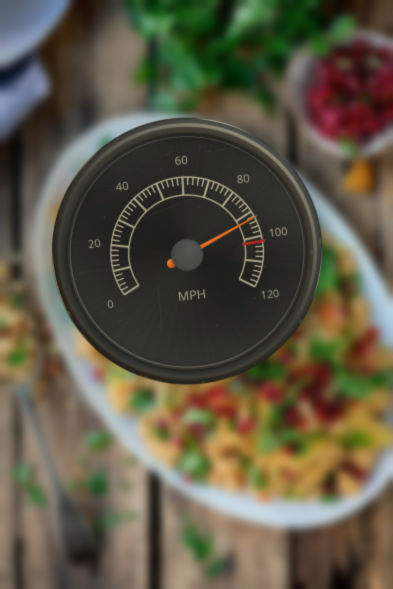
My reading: 92 mph
